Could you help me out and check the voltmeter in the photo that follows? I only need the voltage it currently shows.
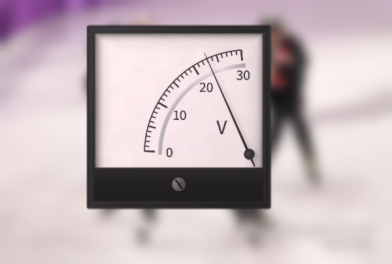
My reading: 23 V
